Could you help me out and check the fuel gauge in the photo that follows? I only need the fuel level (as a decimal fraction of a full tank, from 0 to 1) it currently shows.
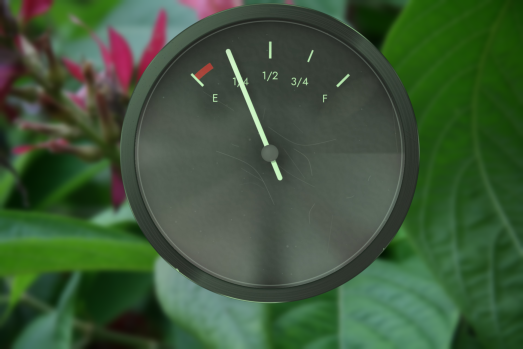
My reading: 0.25
